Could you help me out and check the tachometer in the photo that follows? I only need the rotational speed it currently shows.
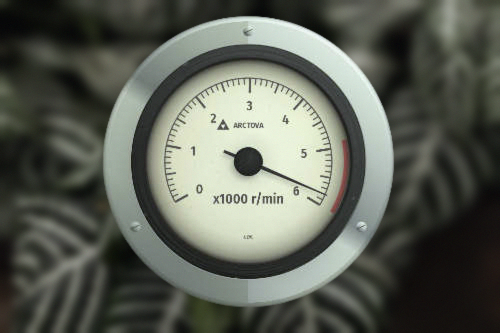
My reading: 5800 rpm
